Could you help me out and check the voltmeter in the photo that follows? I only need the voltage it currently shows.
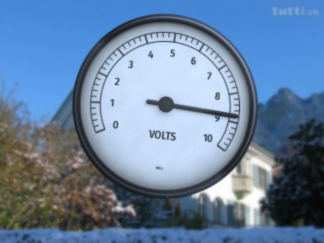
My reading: 8.8 V
